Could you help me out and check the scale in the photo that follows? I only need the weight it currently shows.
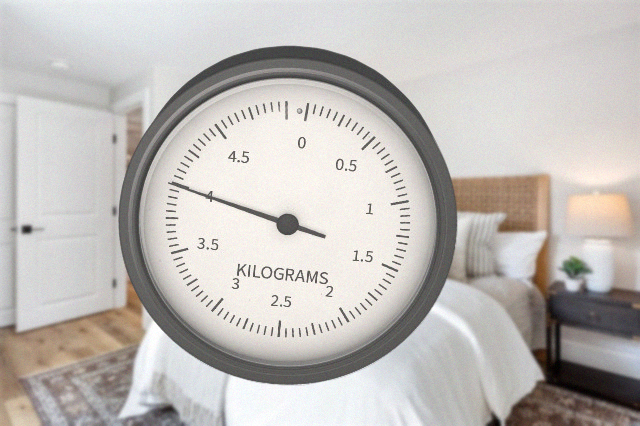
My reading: 4 kg
